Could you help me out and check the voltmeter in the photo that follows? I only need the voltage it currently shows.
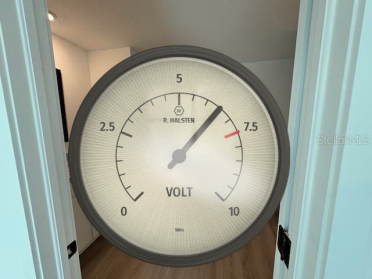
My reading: 6.5 V
